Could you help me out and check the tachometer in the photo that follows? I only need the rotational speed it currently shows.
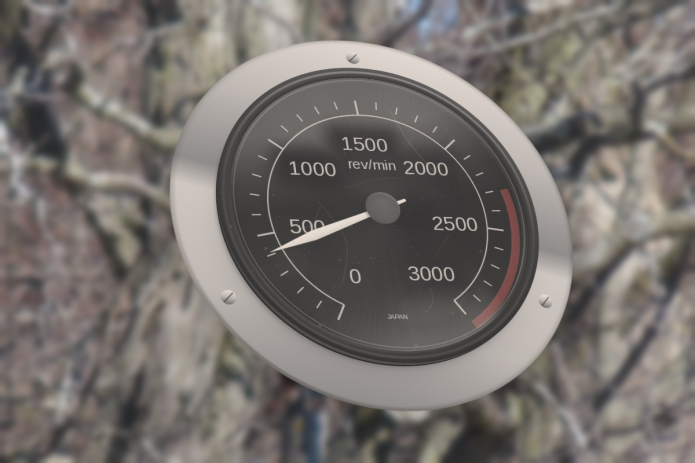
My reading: 400 rpm
